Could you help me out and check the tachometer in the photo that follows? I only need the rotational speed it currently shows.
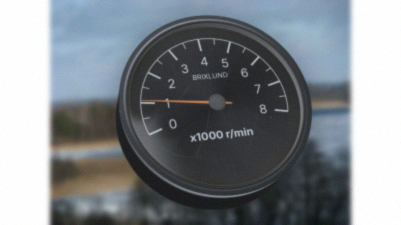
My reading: 1000 rpm
